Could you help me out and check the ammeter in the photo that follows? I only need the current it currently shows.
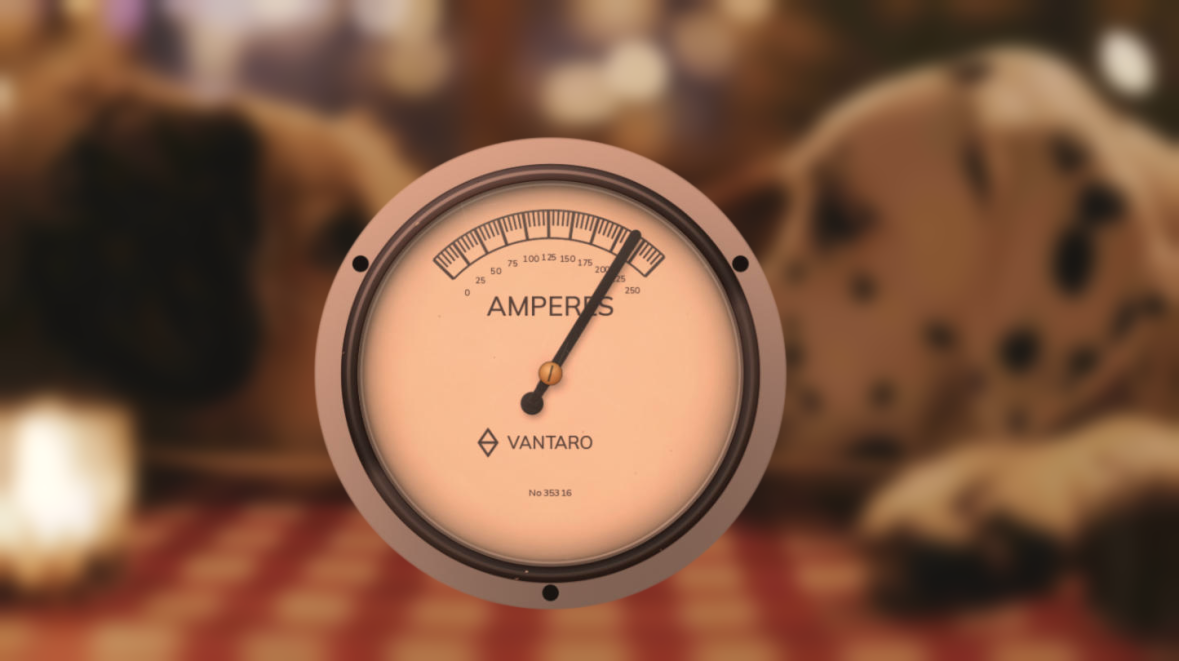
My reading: 215 A
